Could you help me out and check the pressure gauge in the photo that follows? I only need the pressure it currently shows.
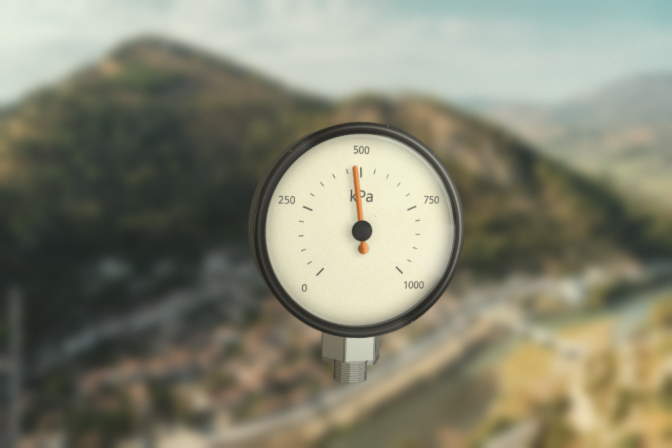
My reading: 475 kPa
